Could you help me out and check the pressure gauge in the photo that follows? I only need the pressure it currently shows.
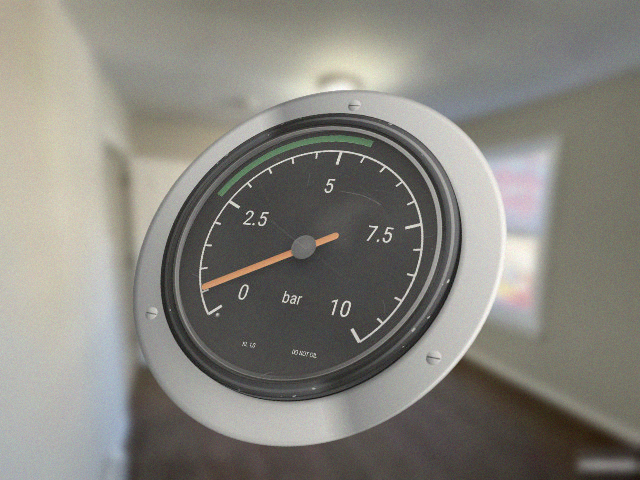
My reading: 0.5 bar
